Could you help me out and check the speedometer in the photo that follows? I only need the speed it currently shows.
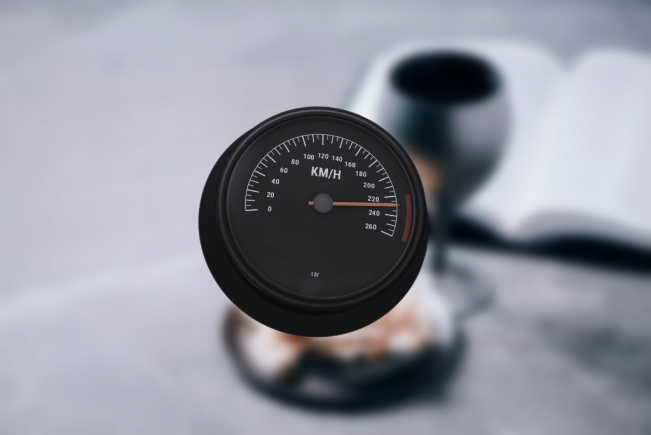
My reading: 230 km/h
